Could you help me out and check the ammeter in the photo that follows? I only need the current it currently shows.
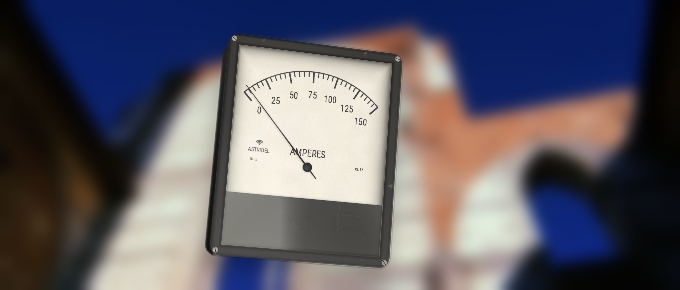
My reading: 5 A
